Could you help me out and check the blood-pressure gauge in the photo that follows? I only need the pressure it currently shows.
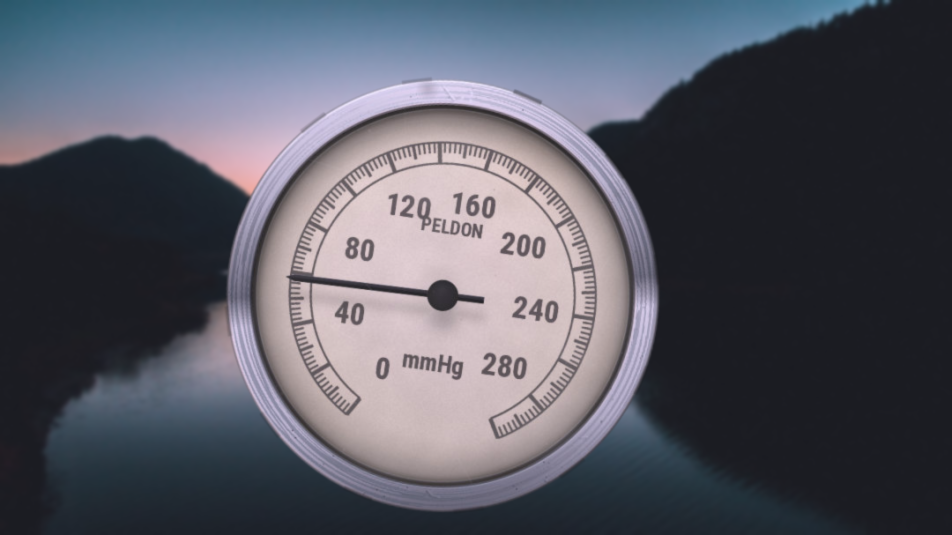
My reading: 58 mmHg
